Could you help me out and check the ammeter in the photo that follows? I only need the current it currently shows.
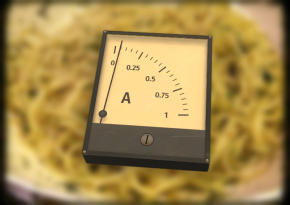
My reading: 0.05 A
